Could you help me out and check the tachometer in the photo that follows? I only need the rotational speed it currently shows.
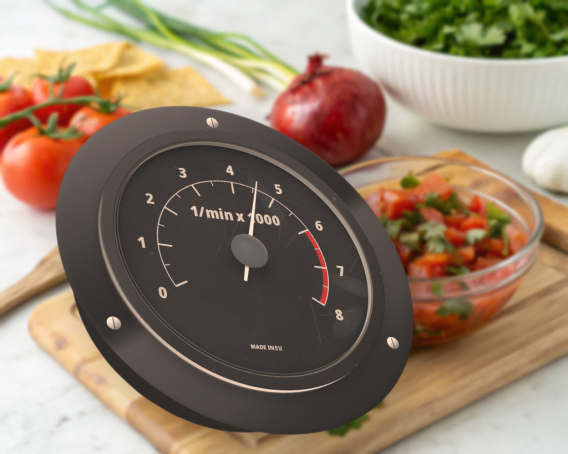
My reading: 4500 rpm
